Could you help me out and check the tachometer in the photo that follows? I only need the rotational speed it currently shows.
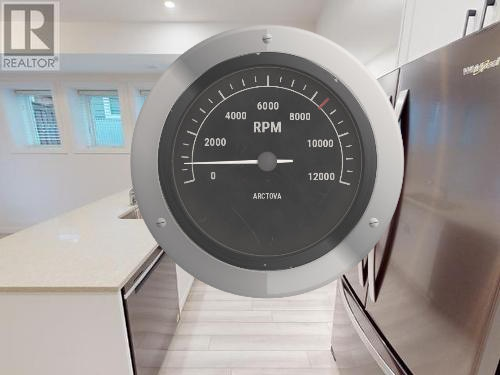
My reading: 750 rpm
